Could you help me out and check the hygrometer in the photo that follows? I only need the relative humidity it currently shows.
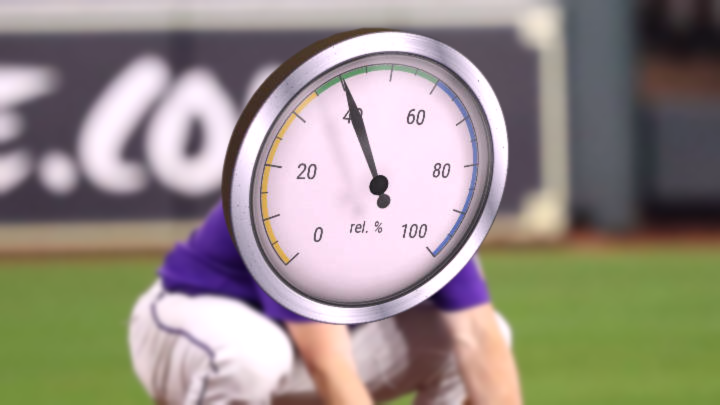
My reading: 40 %
